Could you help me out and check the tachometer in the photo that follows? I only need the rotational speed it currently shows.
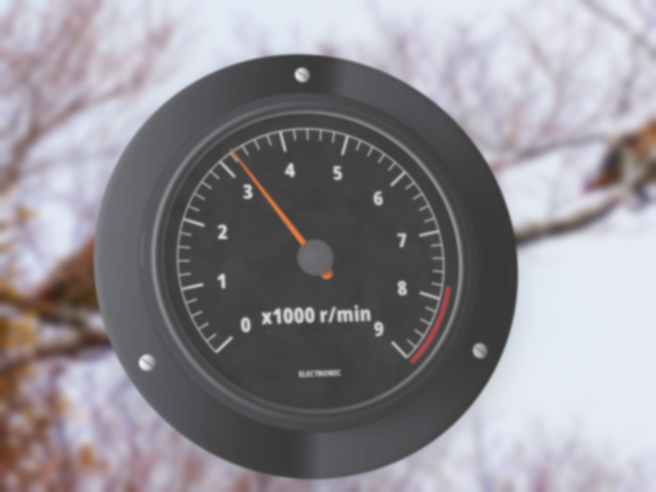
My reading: 3200 rpm
